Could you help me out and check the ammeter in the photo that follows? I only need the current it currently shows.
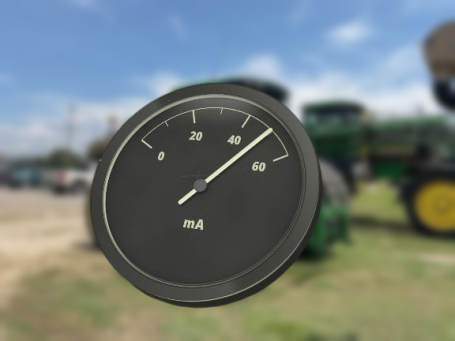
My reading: 50 mA
